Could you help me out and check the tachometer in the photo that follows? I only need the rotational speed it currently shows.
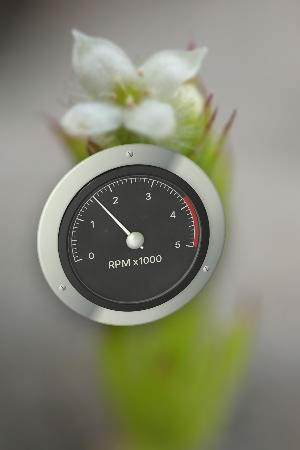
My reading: 1600 rpm
